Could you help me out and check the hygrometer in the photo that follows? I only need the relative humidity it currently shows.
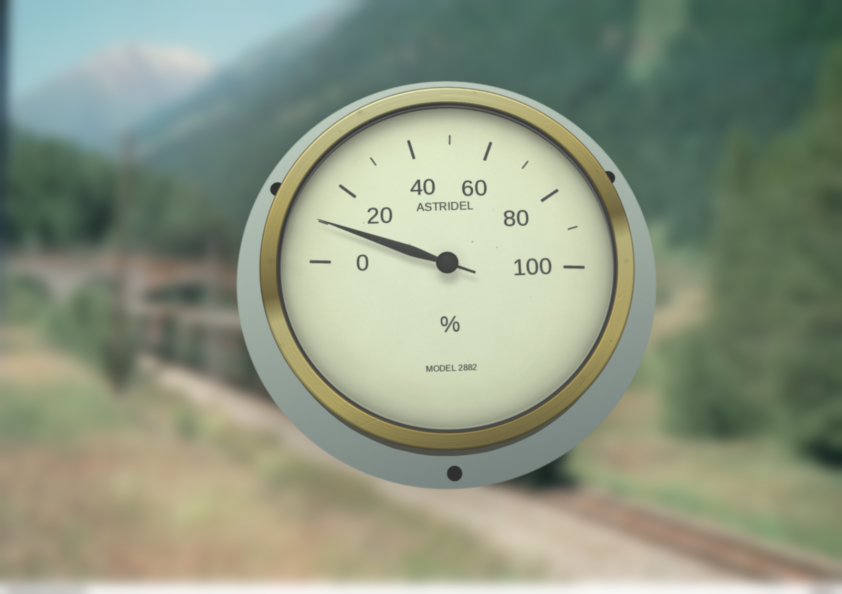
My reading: 10 %
